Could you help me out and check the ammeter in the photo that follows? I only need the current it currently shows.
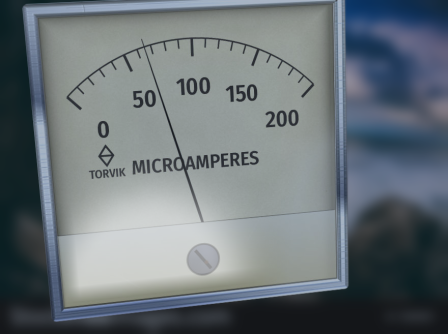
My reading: 65 µA
